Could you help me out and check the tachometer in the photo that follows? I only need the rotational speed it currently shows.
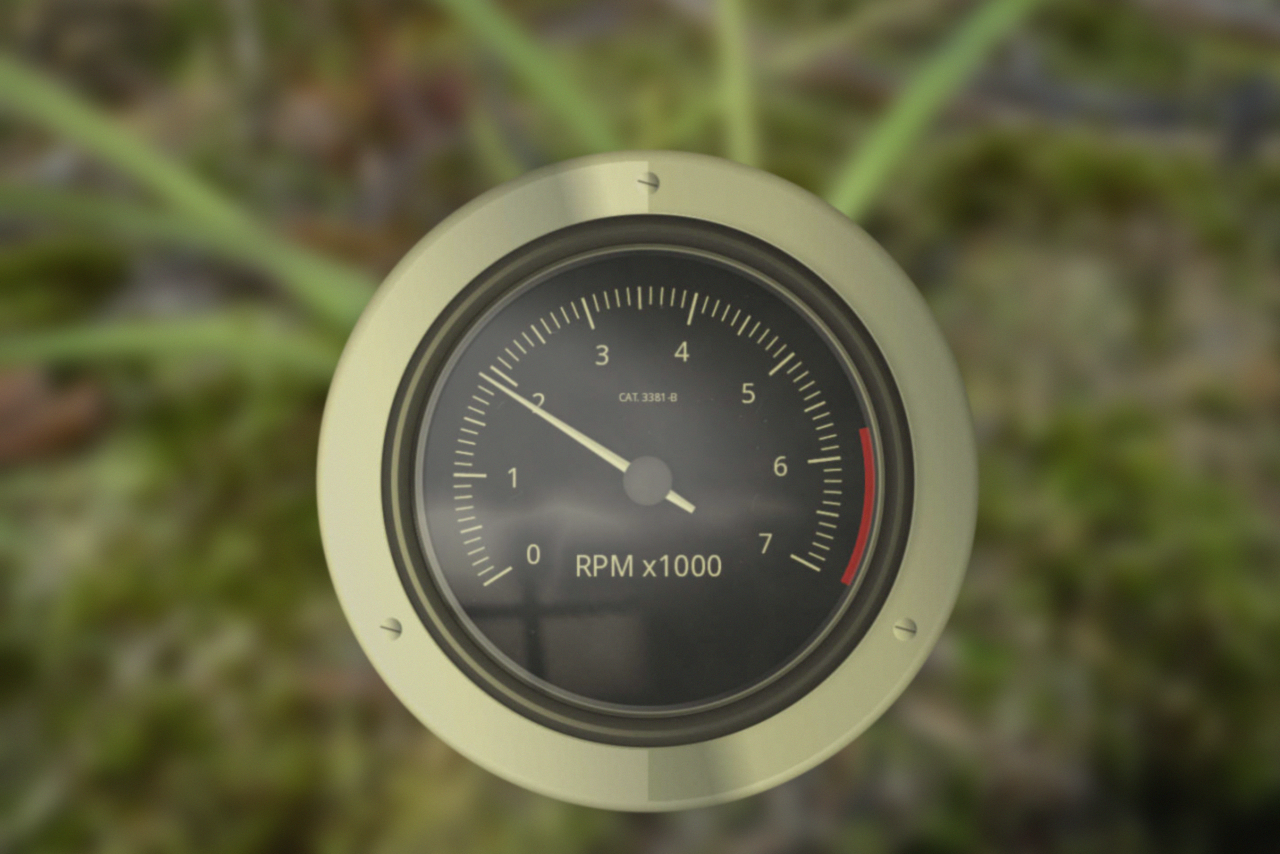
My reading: 1900 rpm
